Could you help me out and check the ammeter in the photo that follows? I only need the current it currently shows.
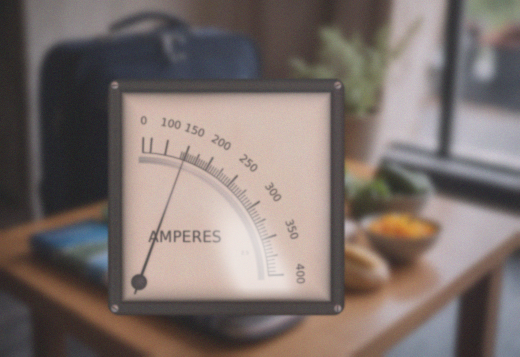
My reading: 150 A
